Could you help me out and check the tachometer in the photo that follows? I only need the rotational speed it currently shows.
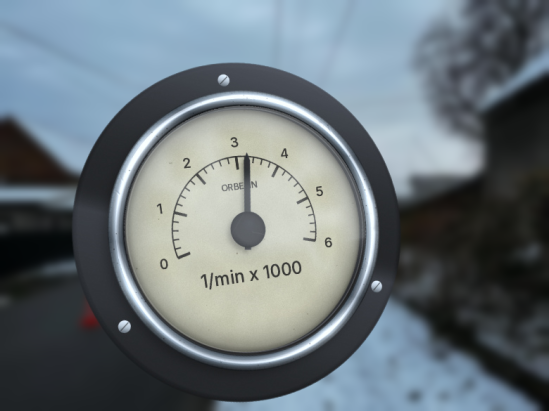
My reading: 3200 rpm
